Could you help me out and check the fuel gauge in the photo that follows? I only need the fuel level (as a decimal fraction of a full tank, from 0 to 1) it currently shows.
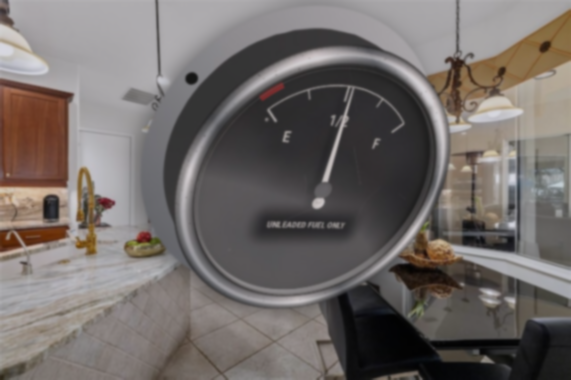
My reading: 0.5
